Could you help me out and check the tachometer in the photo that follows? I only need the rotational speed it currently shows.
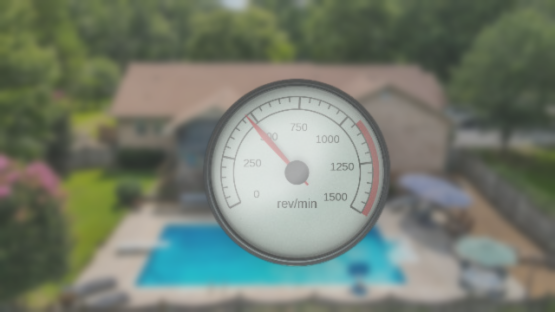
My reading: 475 rpm
